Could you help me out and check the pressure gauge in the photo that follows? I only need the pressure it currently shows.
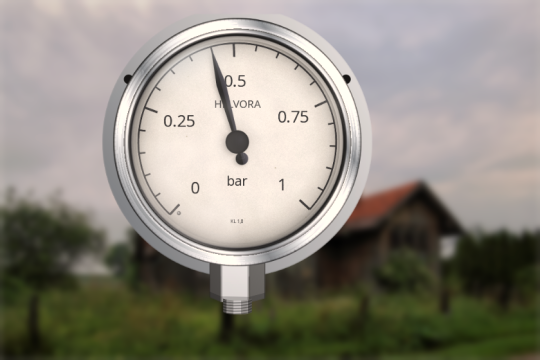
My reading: 0.45 bar
